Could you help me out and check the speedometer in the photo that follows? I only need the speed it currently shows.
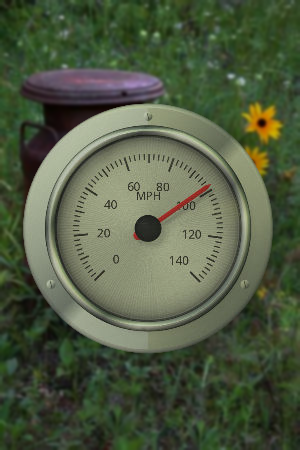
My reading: 98 mph
